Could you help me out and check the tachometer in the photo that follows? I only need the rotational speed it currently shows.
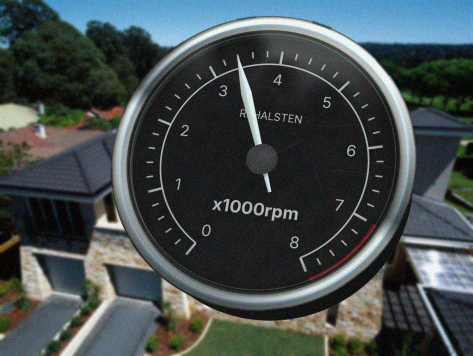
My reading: 3400 rpm
